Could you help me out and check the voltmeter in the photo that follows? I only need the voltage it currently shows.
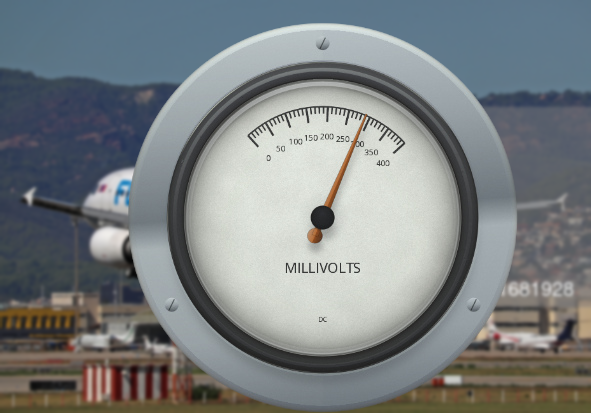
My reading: 290 mV
